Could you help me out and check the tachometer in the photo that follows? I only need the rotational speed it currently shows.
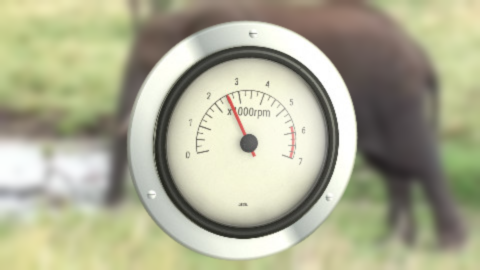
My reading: 2500 rpm
